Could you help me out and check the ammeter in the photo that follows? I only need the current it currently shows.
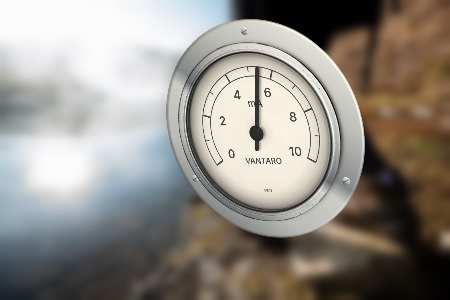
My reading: 5.5 mA
